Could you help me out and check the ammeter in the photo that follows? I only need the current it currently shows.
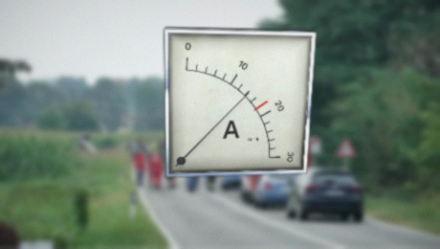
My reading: 14 A
